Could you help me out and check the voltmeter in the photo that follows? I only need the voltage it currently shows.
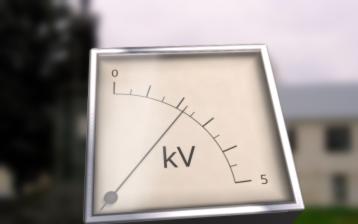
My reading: 2.25 kV
